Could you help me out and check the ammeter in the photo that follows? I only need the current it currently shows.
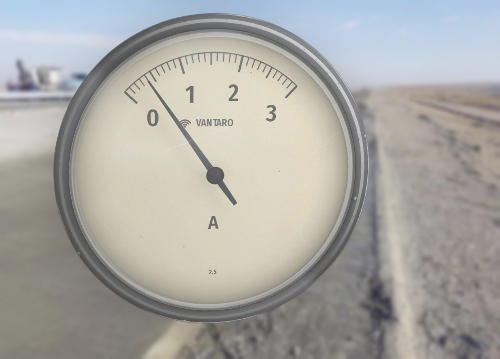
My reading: 0.4 A
